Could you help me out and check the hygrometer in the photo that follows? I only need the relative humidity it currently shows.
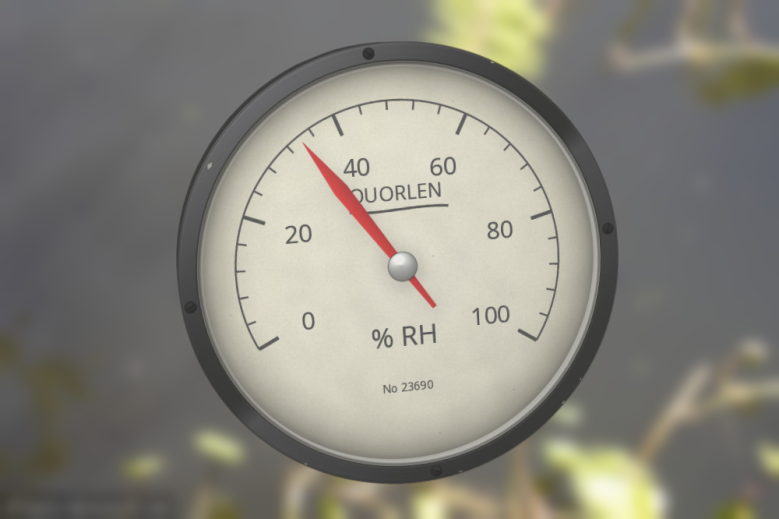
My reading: 34 %
